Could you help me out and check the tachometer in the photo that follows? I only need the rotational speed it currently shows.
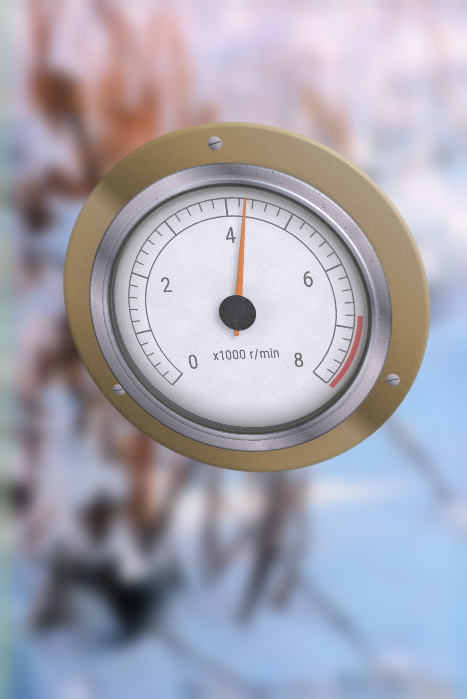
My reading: 4300 rpm
